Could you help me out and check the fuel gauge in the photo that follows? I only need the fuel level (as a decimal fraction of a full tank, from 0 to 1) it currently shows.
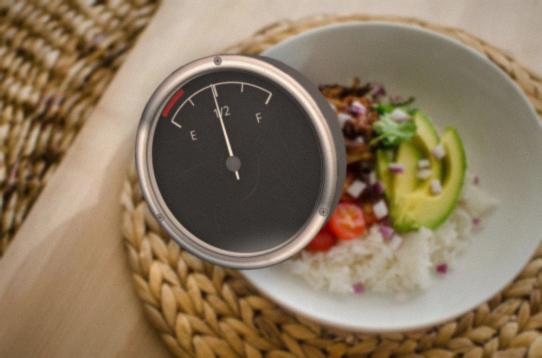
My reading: 0.5
